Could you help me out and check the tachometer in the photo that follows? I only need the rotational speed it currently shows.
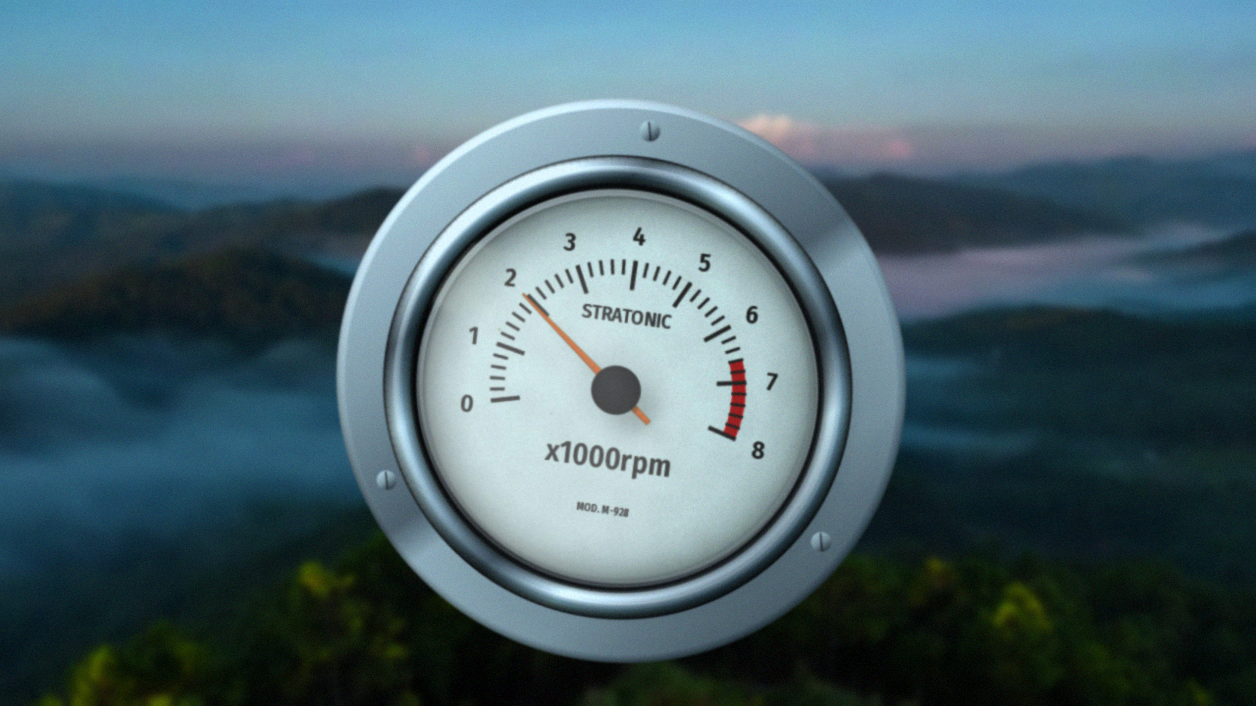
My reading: 2000 rpm
